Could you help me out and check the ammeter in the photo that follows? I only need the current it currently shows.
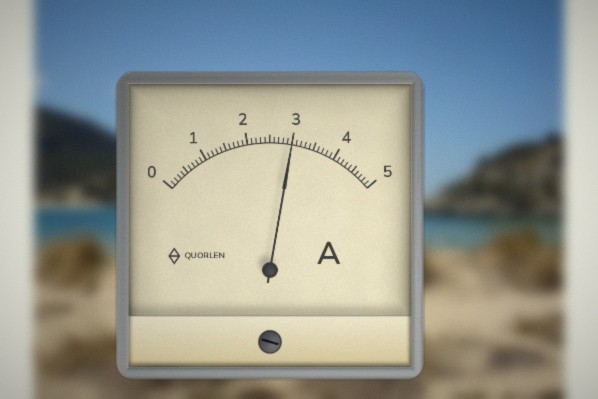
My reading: 3 A
